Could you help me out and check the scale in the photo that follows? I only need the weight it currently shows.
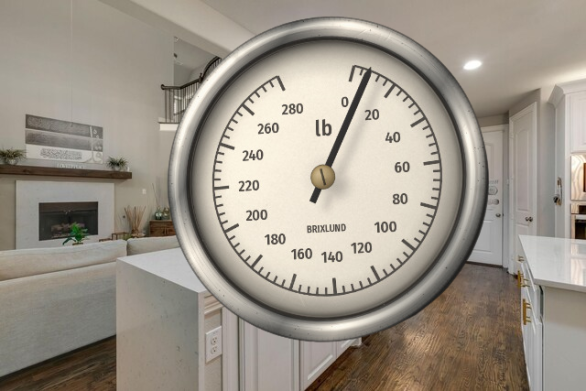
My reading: 8 lb
